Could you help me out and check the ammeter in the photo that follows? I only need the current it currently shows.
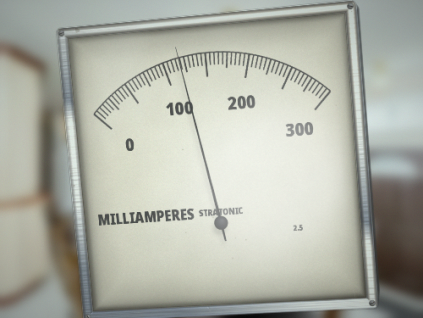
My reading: 120 mA
